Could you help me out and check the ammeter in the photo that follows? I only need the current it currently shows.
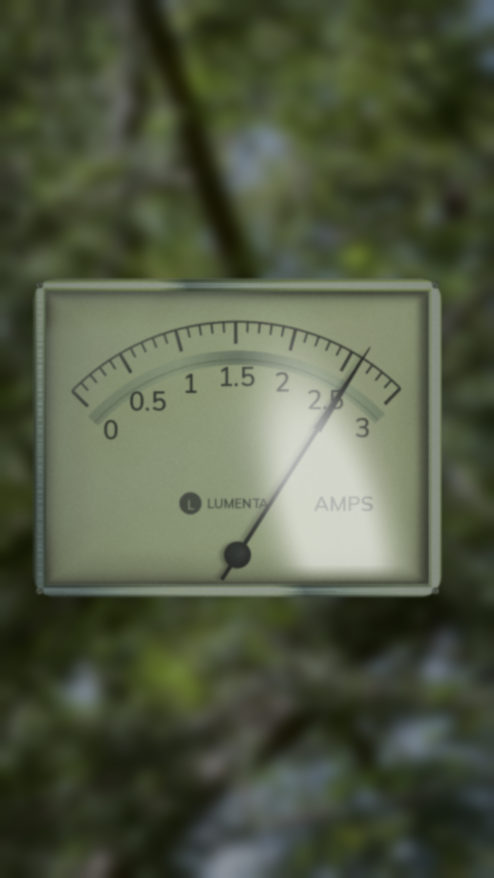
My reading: 2.6 A
